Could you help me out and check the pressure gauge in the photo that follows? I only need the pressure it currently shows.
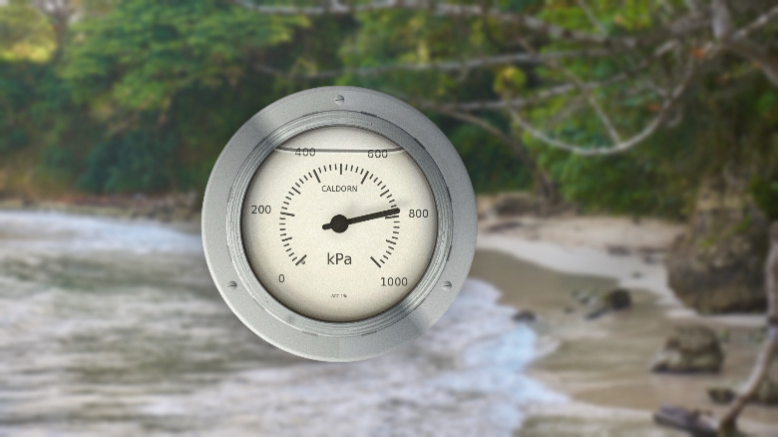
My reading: 780 kPa
